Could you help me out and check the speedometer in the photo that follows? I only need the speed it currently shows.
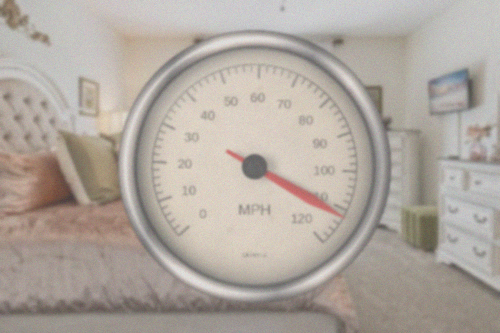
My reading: 112 mph
